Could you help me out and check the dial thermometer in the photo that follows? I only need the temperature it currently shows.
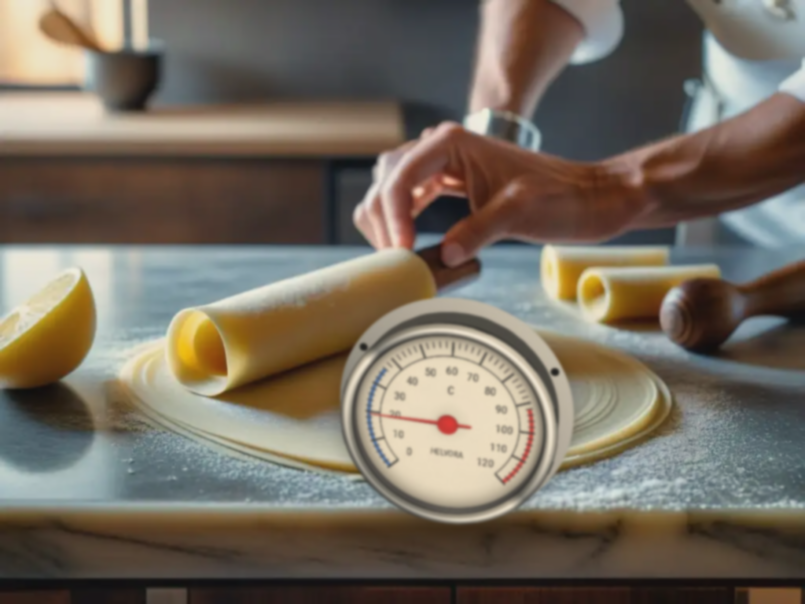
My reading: 20 °C
